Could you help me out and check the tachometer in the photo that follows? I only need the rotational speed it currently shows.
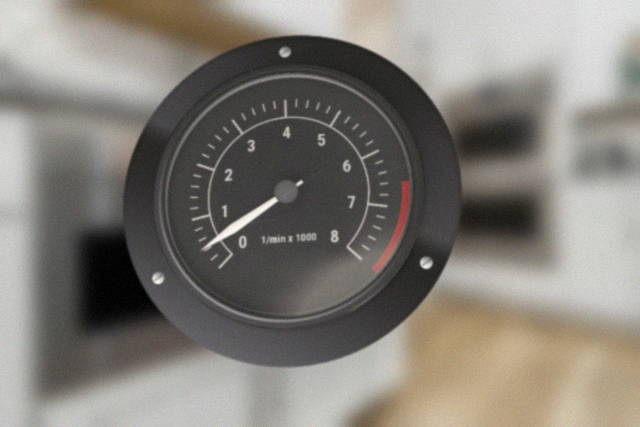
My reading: 400 rpm
